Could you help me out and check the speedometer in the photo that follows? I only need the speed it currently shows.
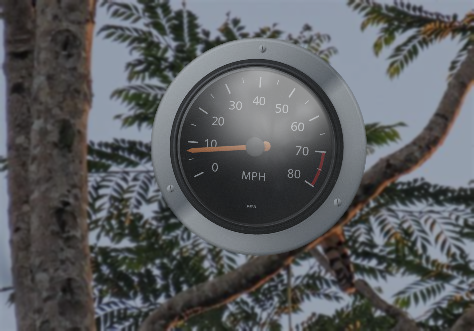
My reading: 7.5 mph
